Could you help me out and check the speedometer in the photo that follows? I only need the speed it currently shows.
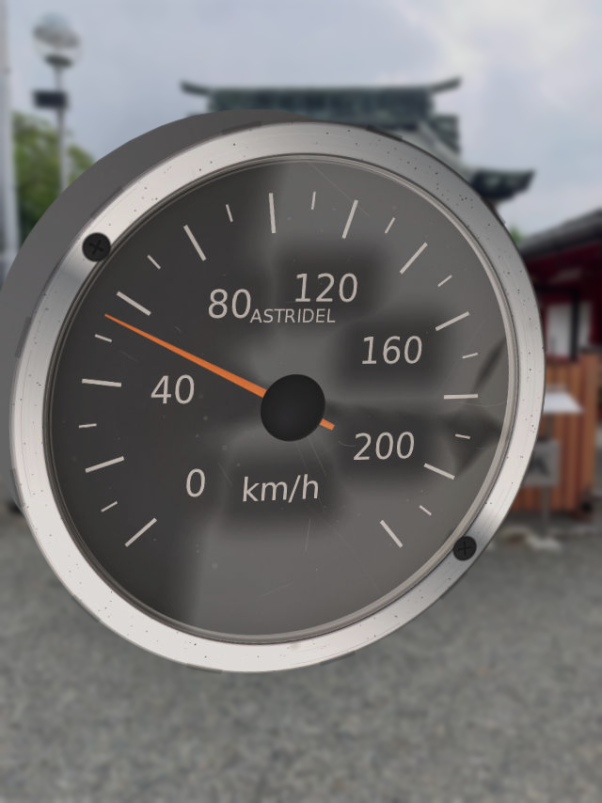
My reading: 55 km/h
